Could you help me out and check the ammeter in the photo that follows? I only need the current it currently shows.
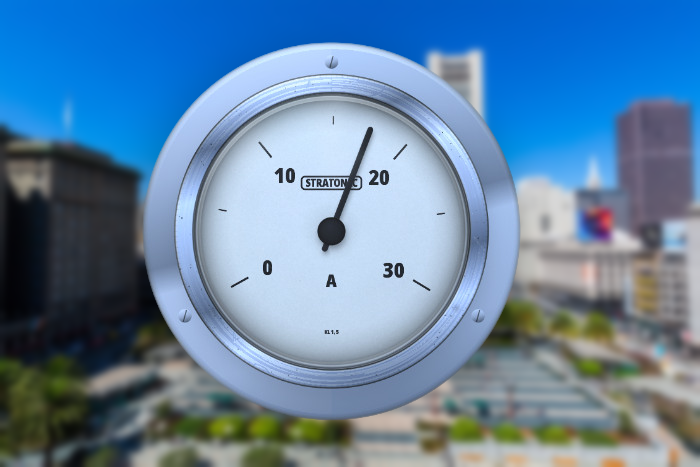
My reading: 17.5 A
